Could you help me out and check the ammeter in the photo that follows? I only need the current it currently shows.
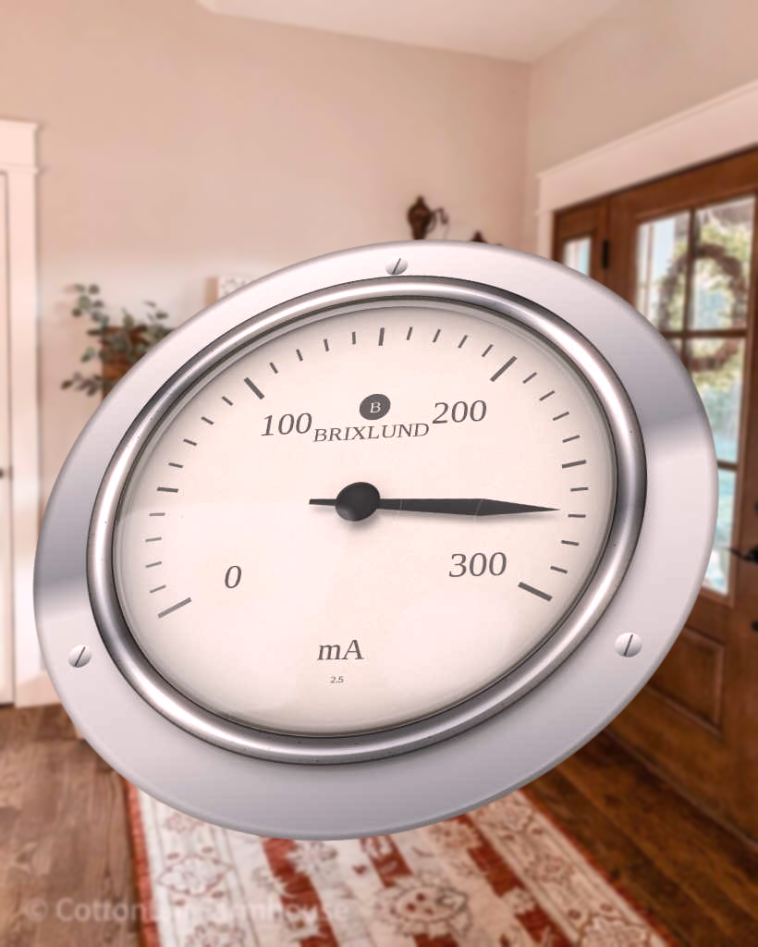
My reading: 270 mA
